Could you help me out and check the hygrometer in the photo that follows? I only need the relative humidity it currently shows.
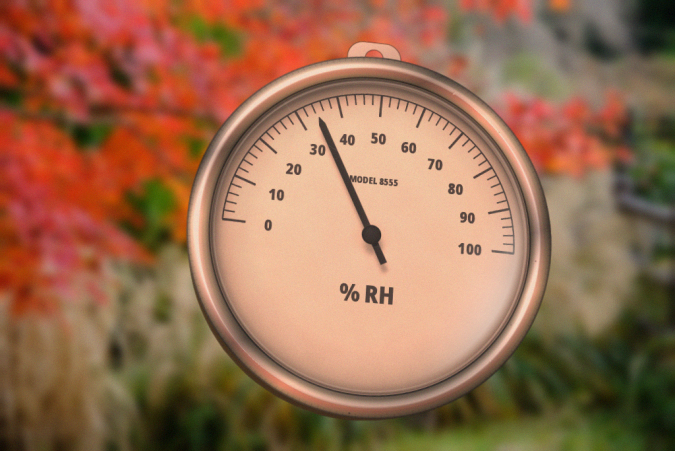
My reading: 34 %
